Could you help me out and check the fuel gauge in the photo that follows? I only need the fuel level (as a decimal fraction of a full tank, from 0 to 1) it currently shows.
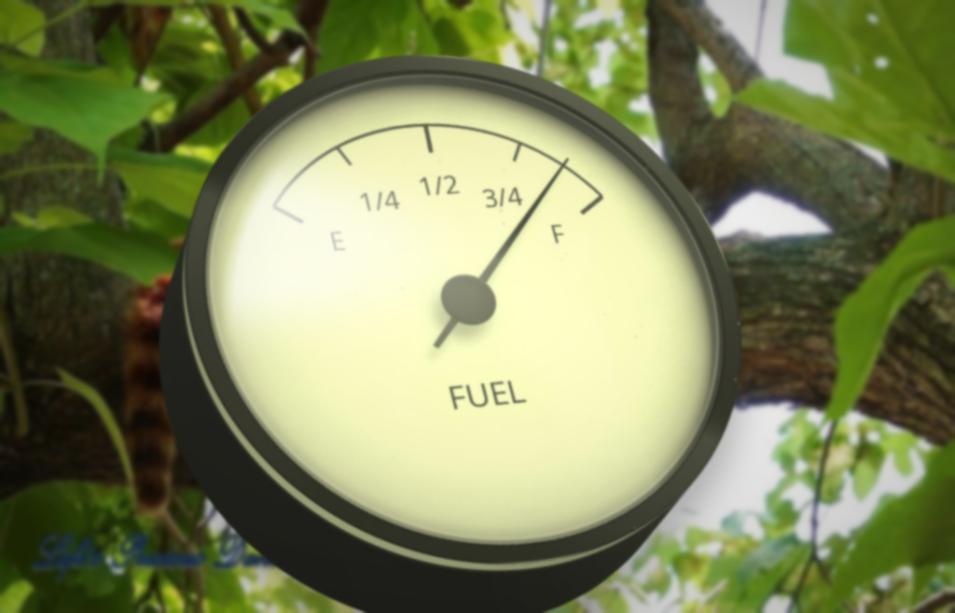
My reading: 0.875
